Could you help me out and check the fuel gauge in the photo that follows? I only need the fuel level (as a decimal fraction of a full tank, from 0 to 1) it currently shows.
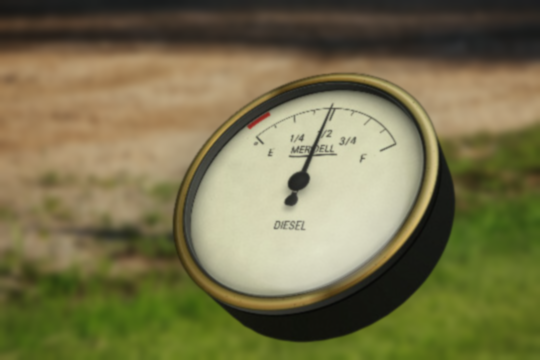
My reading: 0.5
